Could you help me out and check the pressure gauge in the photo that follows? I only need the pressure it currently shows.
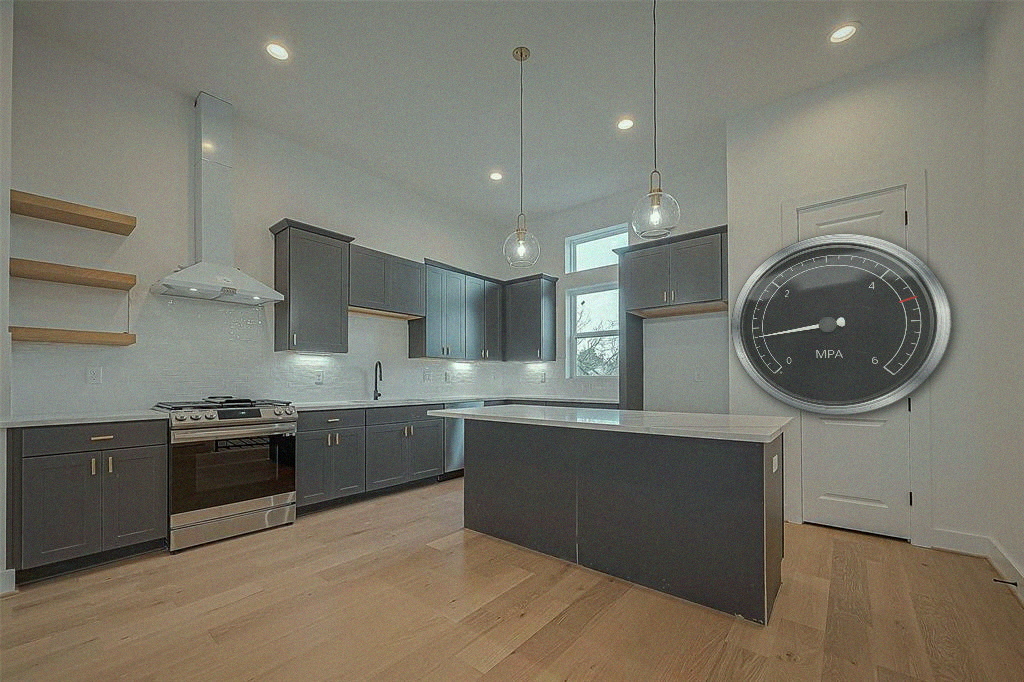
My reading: 0.8 MPa
